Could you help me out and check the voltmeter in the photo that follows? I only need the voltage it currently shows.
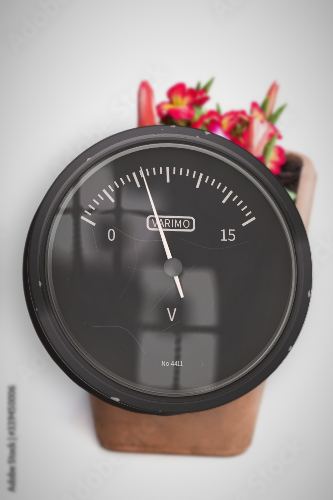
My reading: 5.5 V
